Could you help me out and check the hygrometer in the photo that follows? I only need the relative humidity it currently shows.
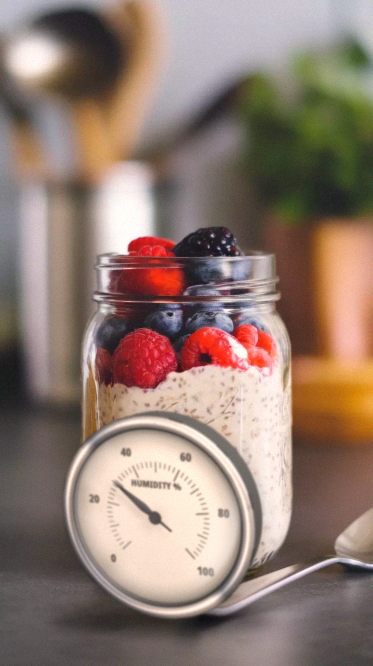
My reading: 30 %
